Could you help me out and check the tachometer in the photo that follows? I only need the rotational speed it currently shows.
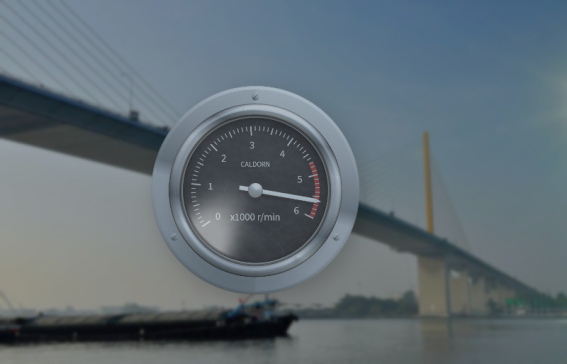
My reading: 5600 rpm
